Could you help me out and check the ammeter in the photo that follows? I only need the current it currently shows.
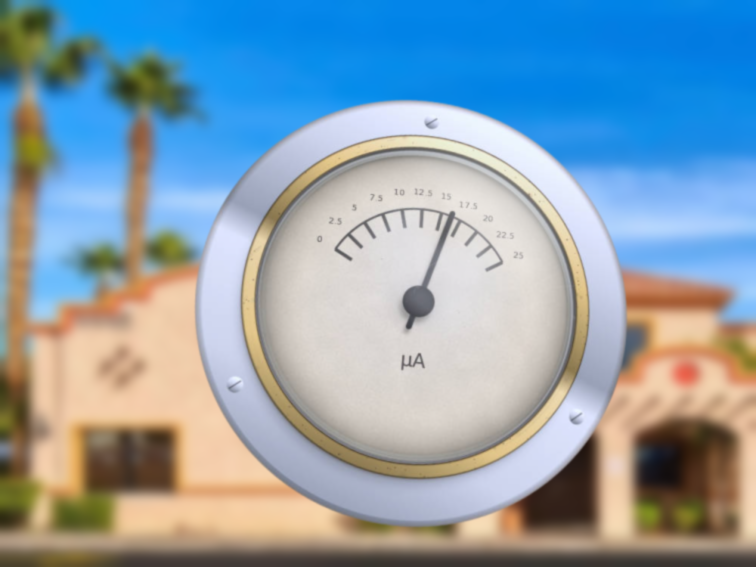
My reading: 16.25 µA
